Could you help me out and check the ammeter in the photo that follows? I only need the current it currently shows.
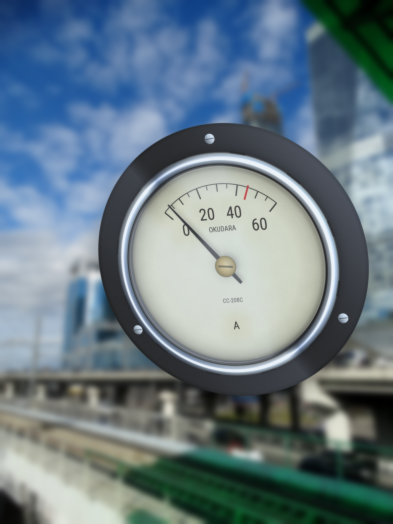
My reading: 5 A
